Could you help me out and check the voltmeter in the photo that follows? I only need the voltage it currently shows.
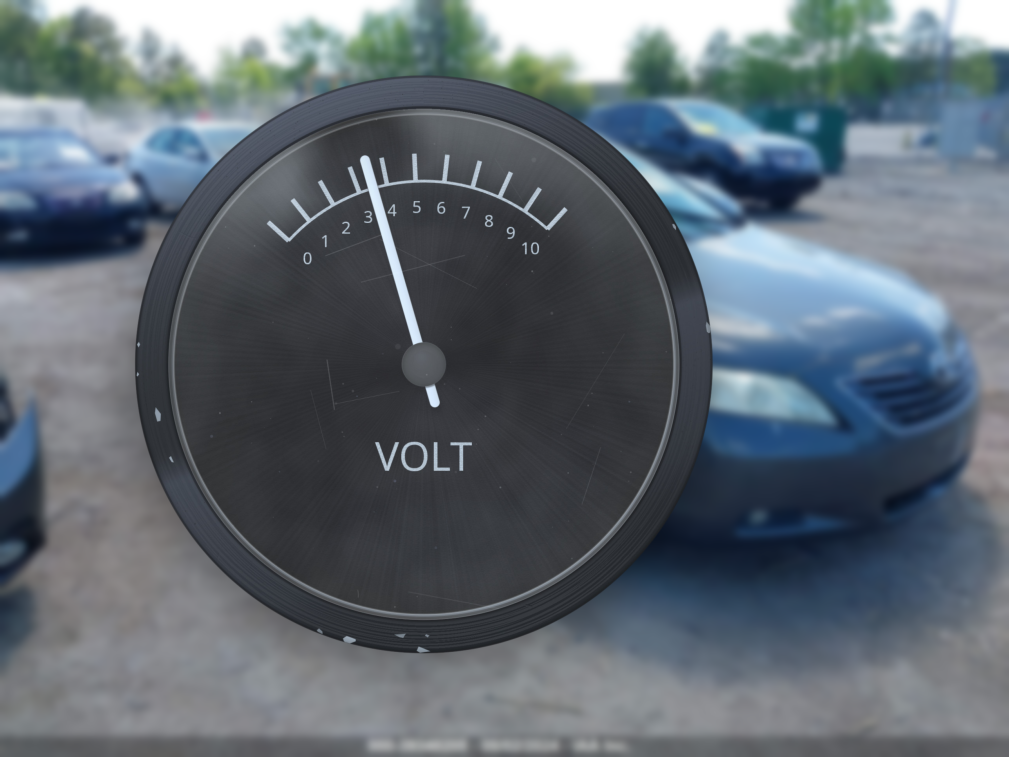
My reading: 3.5 V
